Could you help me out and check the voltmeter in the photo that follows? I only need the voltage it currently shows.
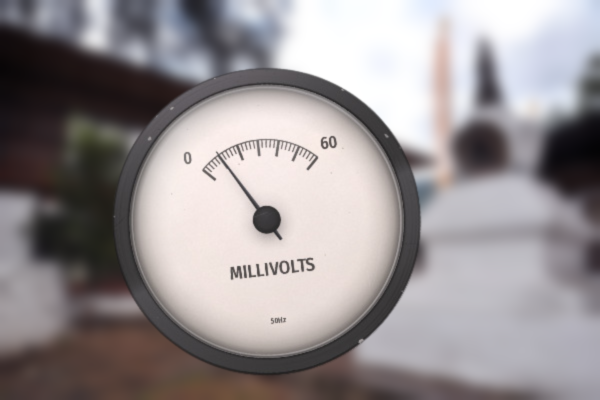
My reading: 10 mV
